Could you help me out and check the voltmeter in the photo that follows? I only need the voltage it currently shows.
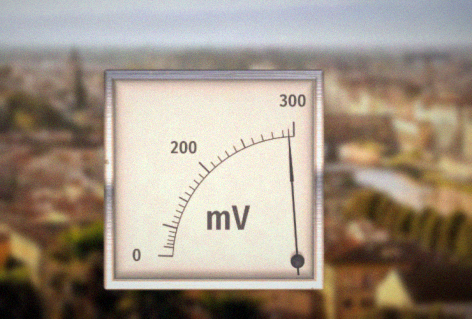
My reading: 295 mV
